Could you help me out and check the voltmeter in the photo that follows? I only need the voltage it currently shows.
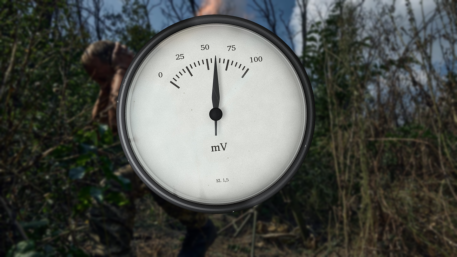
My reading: 60 mV
